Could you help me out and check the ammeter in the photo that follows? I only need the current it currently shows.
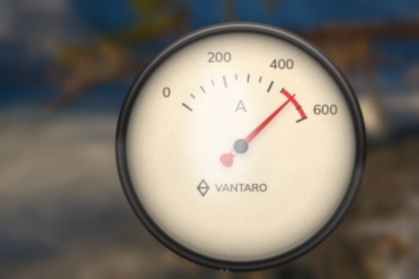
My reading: 500 A
